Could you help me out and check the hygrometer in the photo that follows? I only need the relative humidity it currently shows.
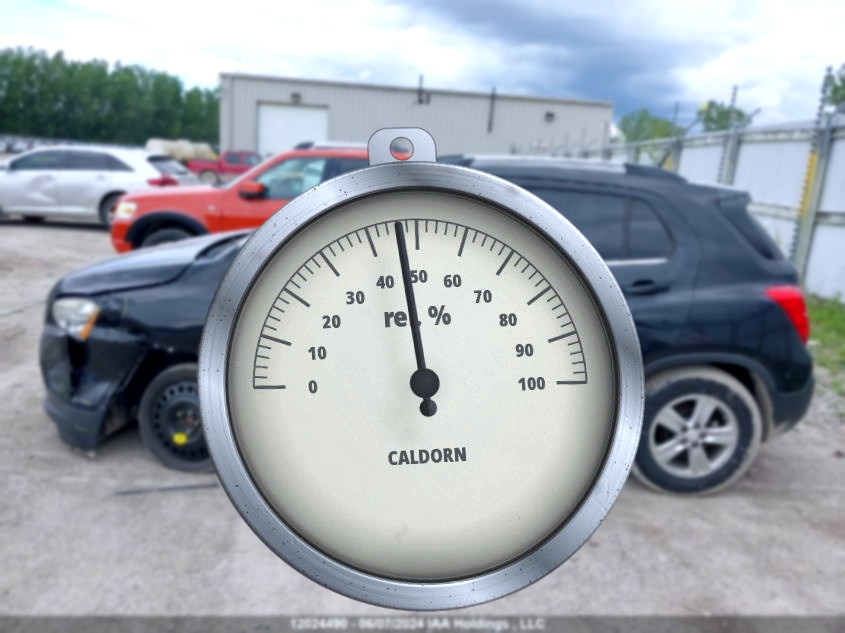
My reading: 46 %
